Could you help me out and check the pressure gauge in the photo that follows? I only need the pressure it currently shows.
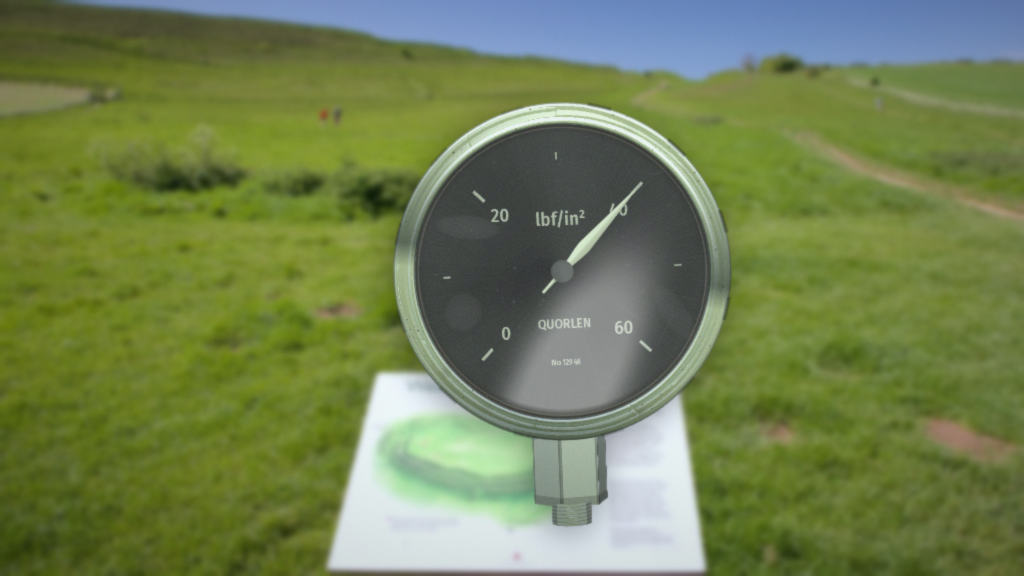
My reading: 40 psi
